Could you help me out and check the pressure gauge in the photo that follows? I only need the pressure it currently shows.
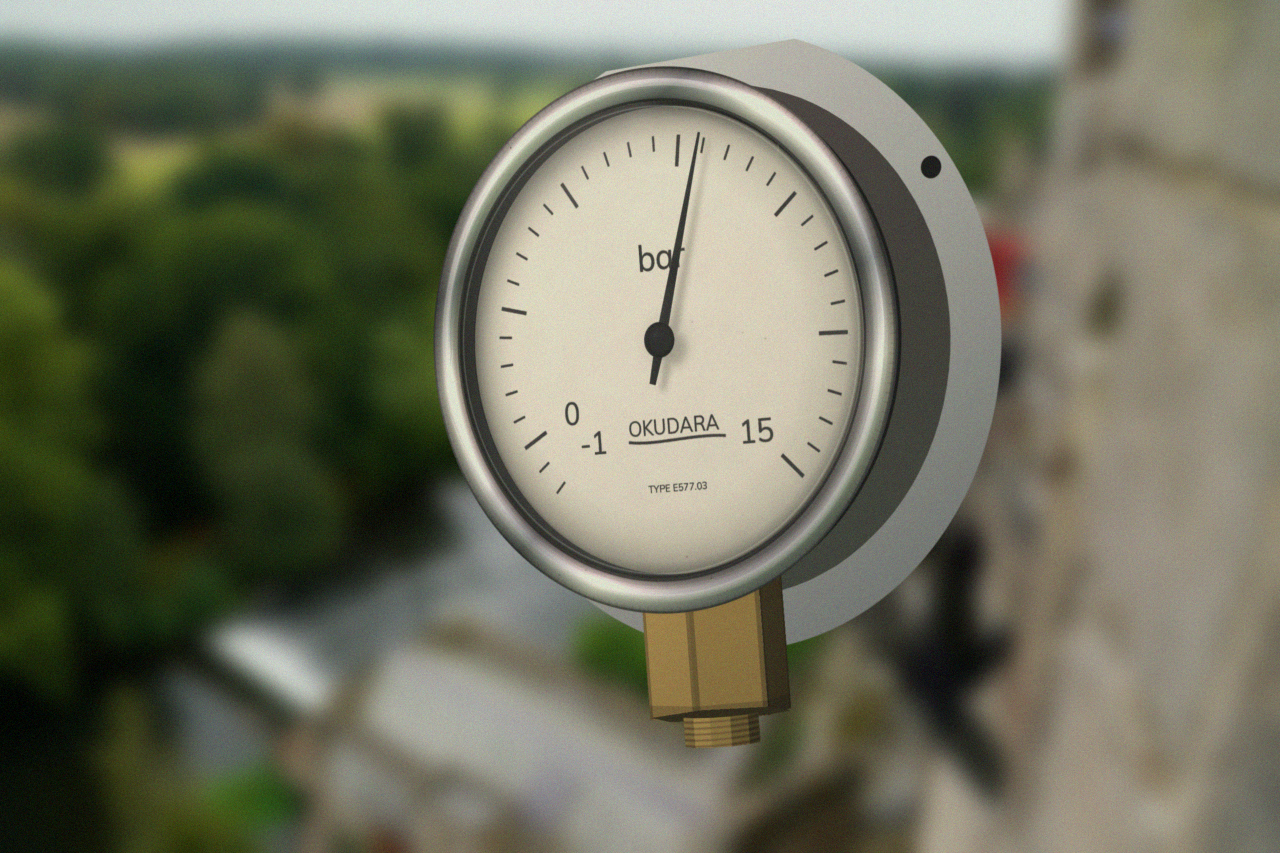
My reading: 8 bar
